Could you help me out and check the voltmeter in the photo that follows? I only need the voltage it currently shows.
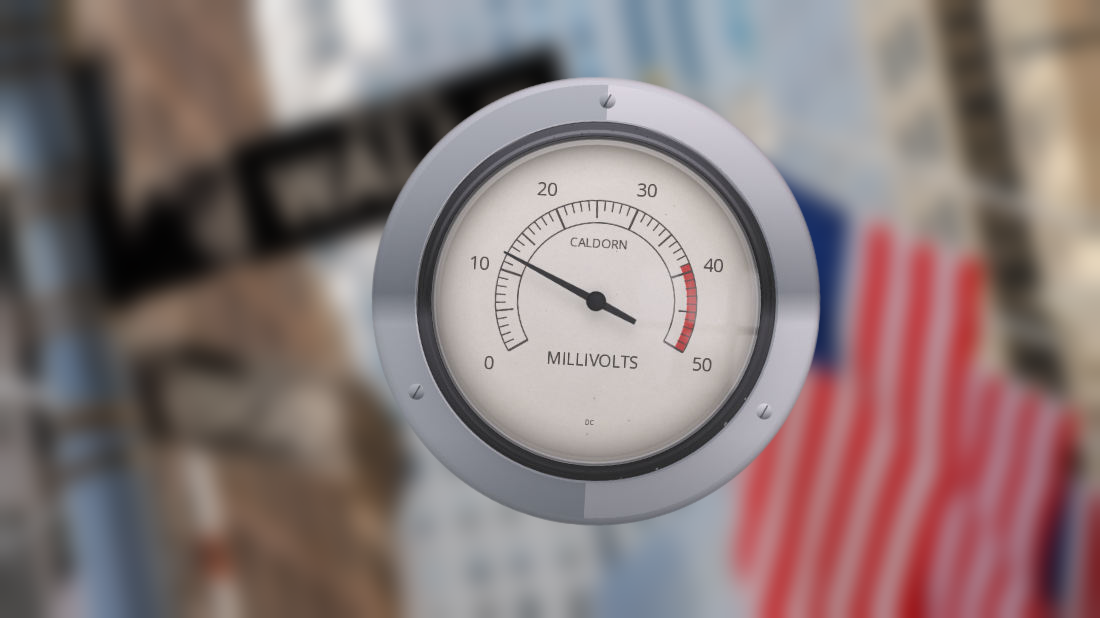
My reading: 12 mV
